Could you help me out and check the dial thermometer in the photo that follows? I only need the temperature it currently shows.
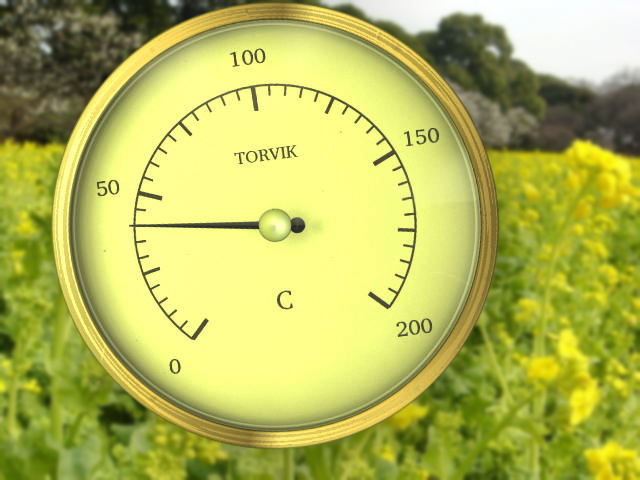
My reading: 40 °C
